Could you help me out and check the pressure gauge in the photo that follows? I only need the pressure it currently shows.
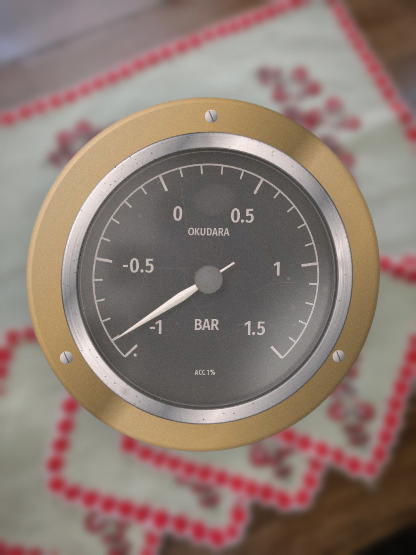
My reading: -0.9 bar
